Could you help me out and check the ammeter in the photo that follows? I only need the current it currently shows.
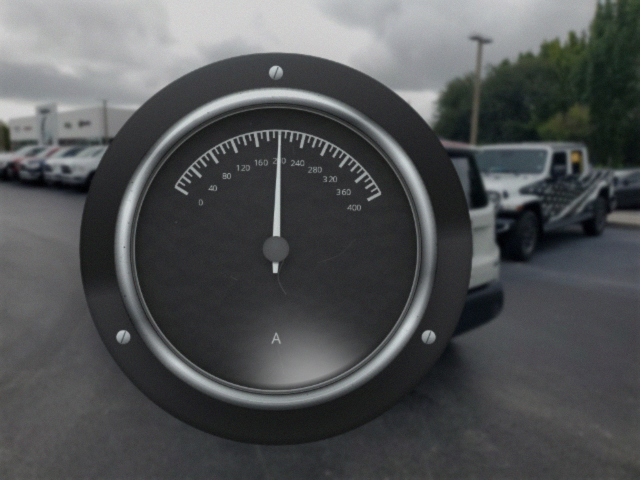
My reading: 200 A
